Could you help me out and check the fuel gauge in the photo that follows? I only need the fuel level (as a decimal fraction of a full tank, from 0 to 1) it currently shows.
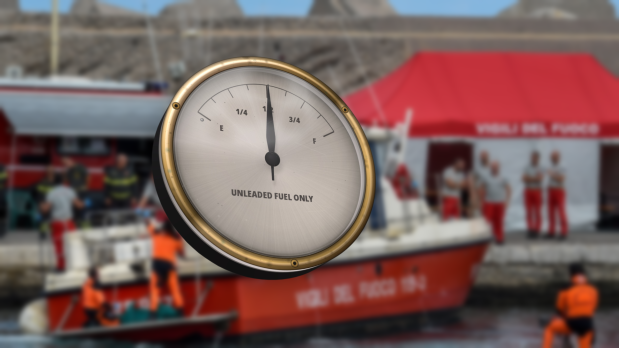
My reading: 0.5
